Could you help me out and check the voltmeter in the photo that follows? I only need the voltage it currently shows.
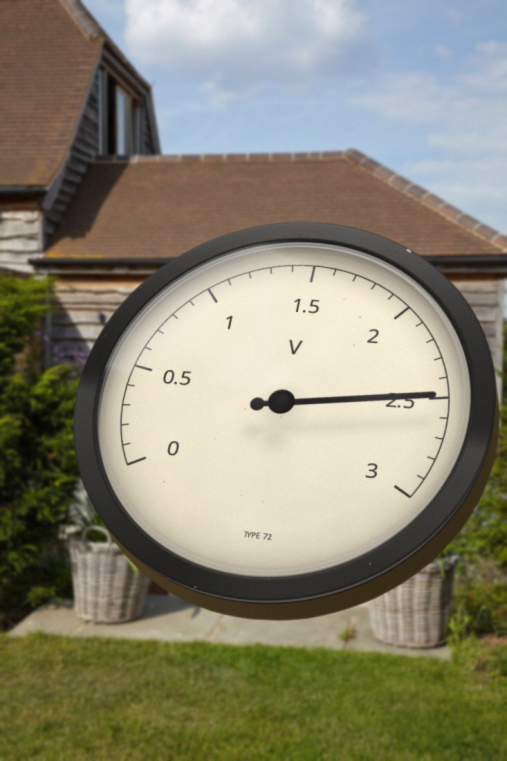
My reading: 2.5 V
